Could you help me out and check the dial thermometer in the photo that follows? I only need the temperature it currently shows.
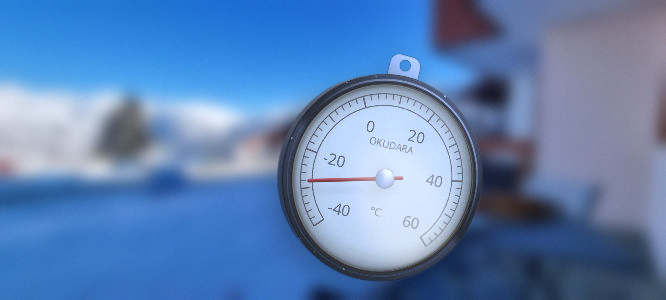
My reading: -28 °C
